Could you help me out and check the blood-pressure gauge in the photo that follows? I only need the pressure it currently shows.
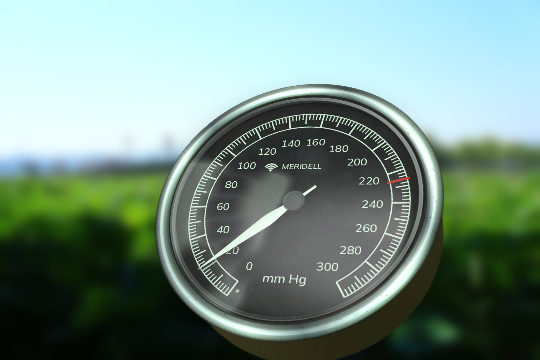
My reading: 20 mmHg
